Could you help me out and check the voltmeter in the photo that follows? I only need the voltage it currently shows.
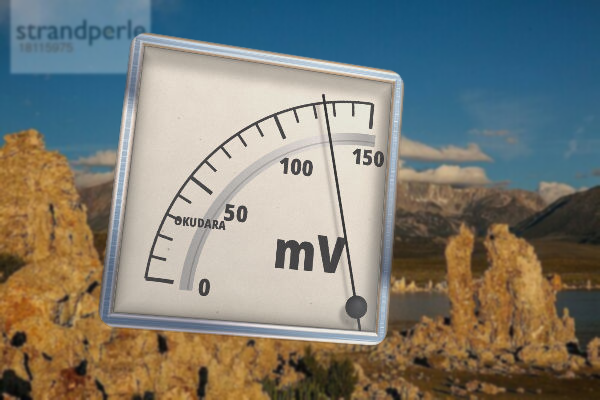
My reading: 125 mV
